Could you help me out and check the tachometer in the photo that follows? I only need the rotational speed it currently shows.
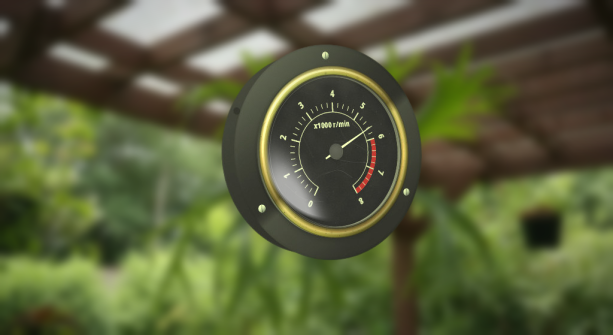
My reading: 5600 rpm
